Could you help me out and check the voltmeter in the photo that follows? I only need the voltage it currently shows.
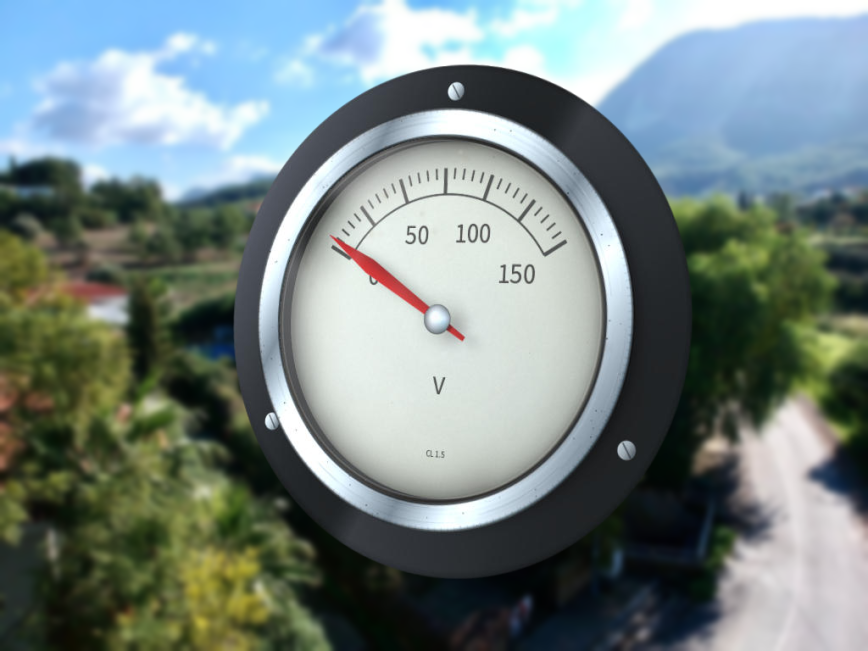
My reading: 5 V
